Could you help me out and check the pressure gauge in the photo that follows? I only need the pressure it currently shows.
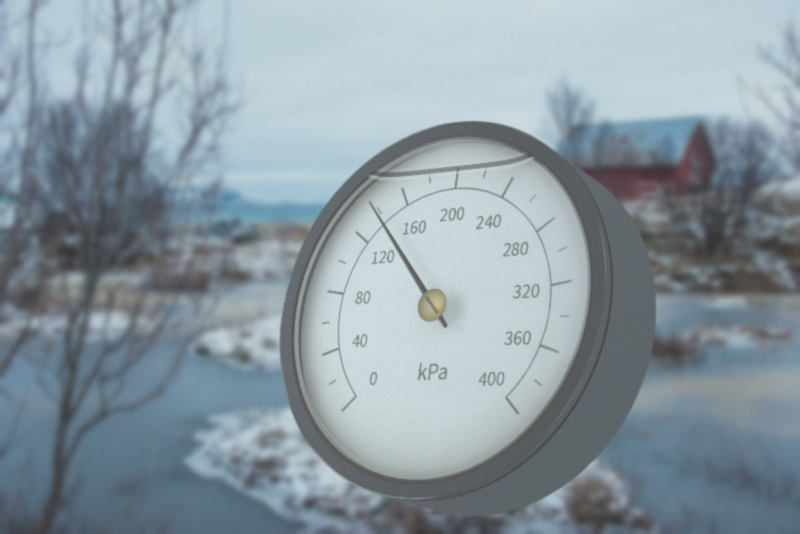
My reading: 140 kPa
